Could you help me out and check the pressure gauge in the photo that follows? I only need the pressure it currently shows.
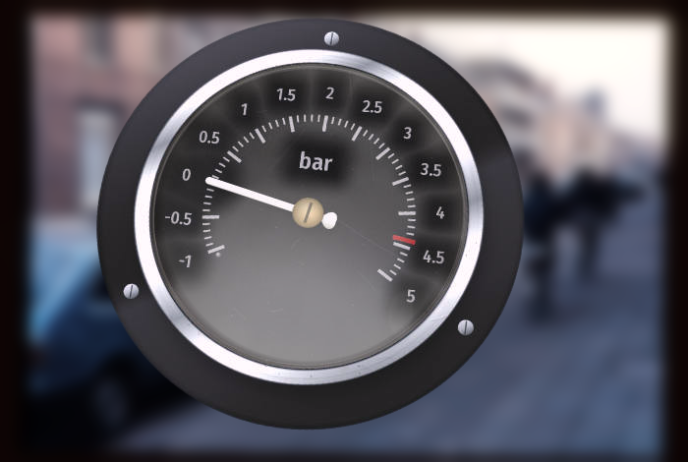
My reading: 0 bar
